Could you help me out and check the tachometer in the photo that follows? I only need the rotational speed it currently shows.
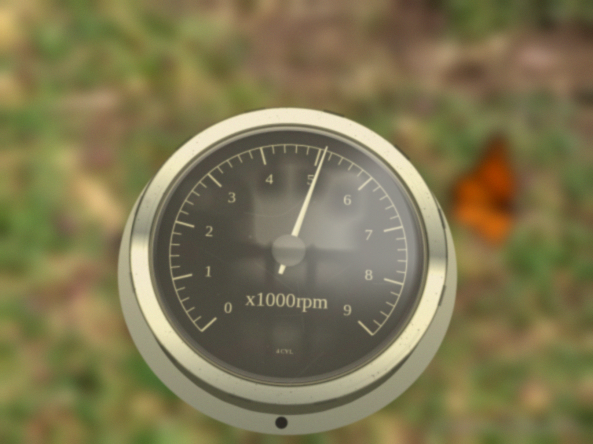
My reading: 5100 rpm
